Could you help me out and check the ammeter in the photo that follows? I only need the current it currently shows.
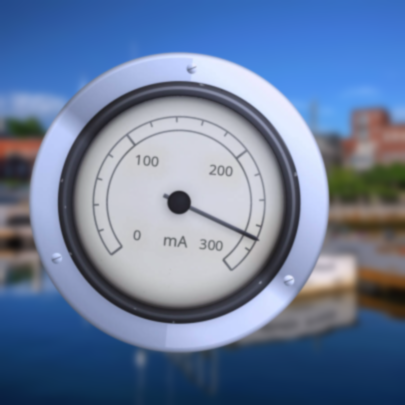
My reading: 270 mA
